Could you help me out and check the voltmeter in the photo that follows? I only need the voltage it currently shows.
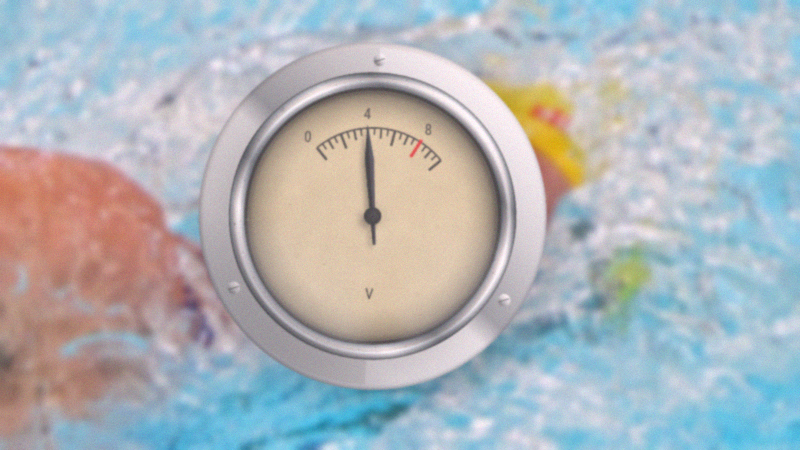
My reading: 4 V
